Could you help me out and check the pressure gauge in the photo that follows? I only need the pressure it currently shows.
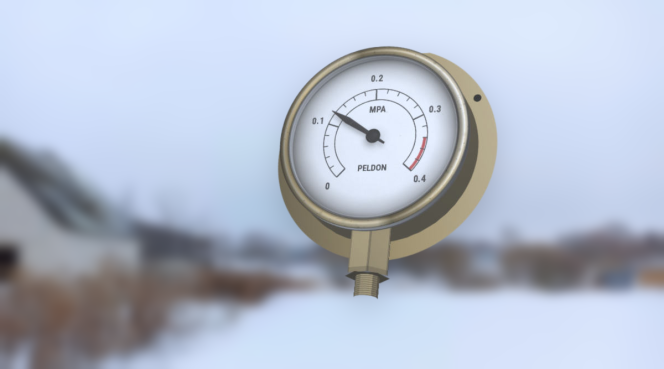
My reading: 0.12 MPa
